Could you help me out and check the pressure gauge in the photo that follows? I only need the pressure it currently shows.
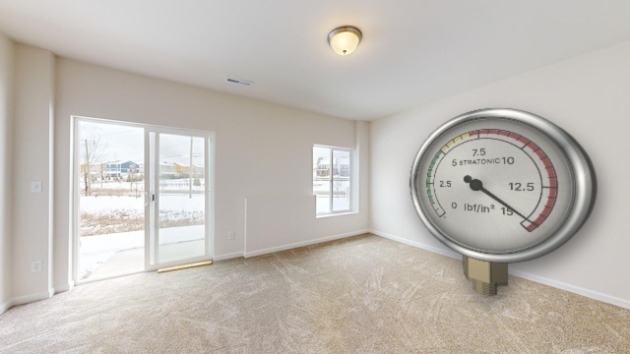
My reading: 14.5 psi
